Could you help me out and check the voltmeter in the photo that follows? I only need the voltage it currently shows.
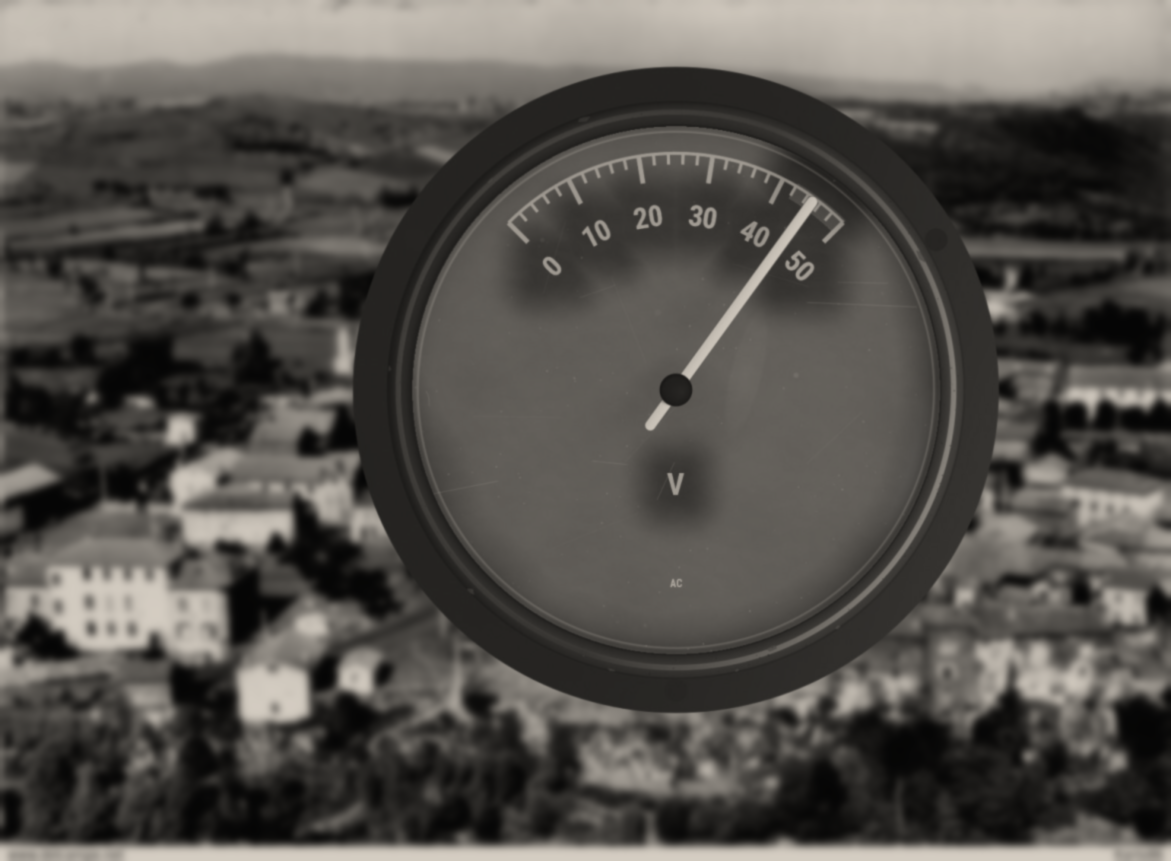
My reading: 45 V
